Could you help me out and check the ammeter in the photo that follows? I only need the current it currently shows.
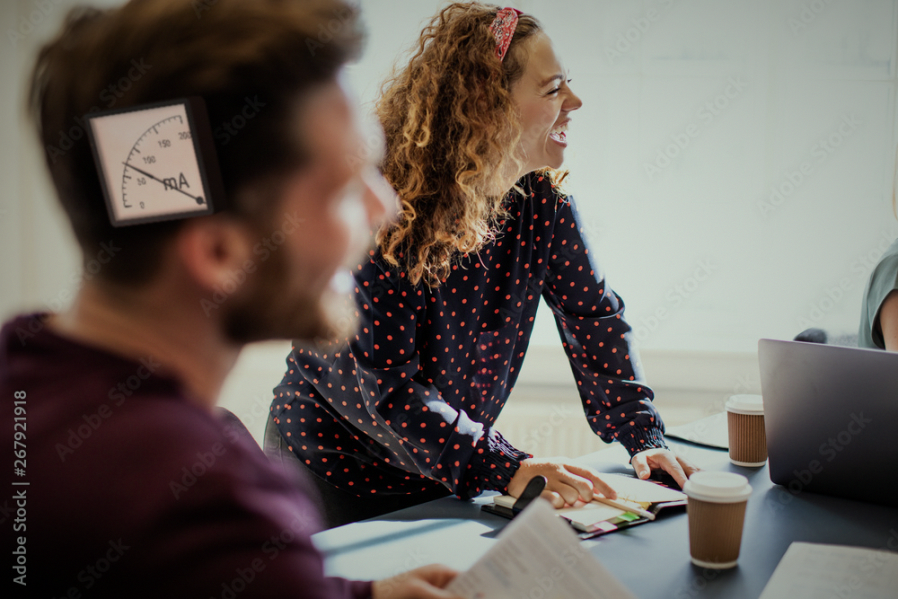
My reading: 70 mA
